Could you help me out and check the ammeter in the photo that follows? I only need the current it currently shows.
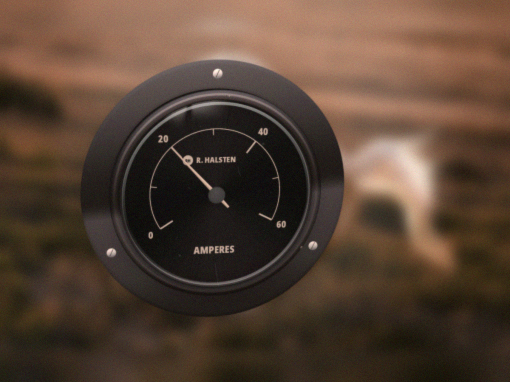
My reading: 20 A
